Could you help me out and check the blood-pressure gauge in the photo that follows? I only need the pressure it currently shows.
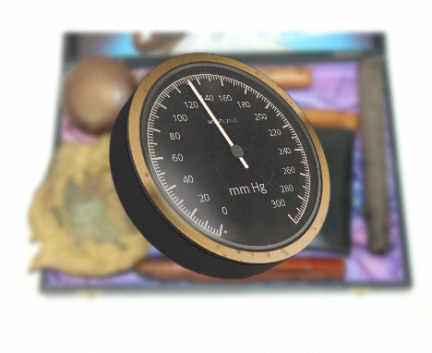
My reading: 130 mmHg
